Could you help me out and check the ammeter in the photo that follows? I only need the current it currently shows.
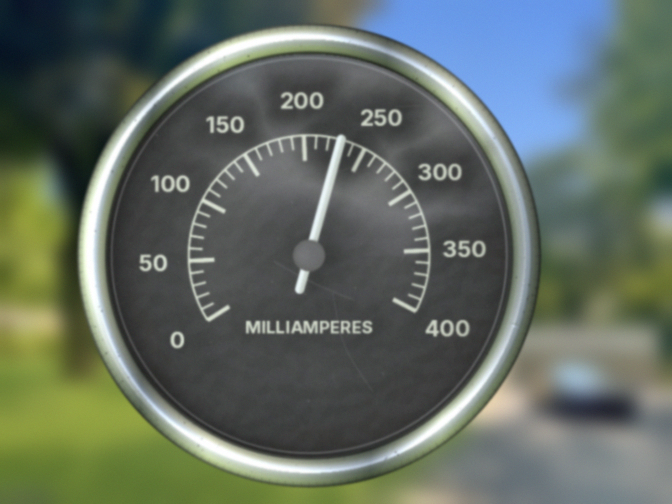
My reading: 230 mA
